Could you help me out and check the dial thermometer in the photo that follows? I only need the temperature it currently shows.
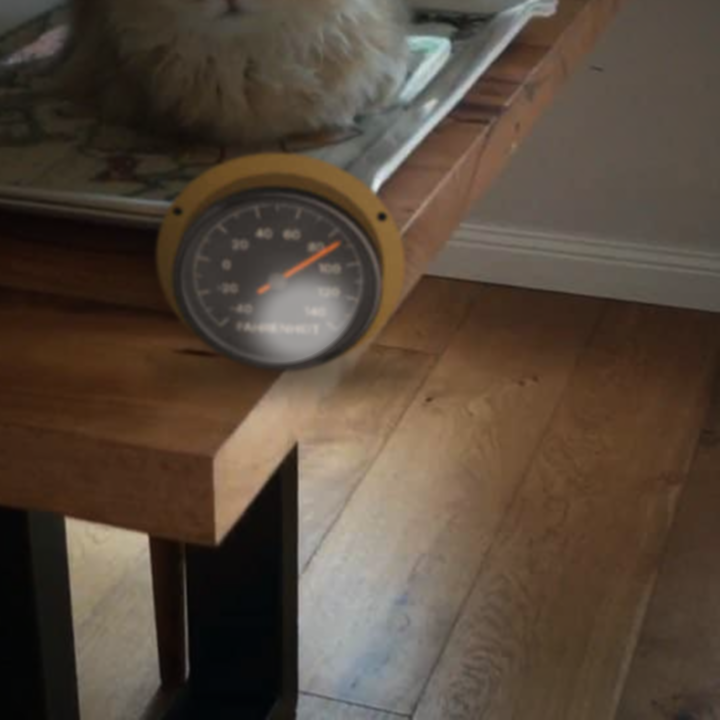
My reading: 85 °F
